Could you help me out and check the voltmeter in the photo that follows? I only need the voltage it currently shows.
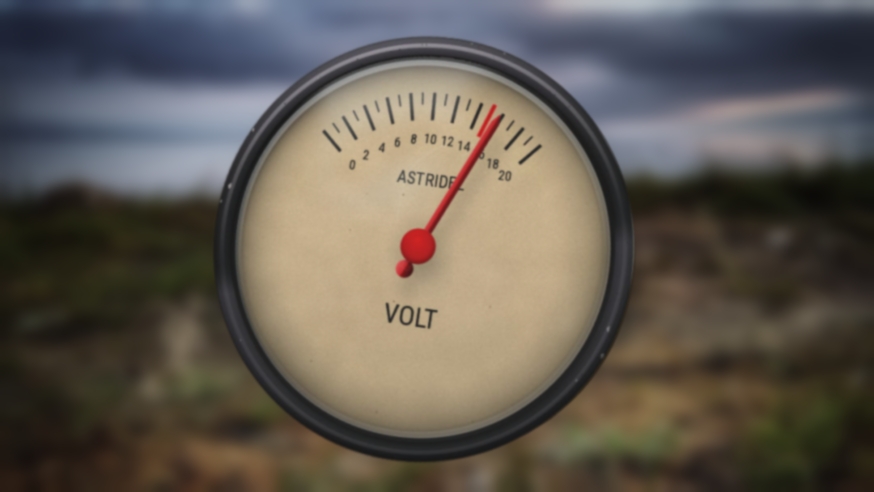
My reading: 16 V
